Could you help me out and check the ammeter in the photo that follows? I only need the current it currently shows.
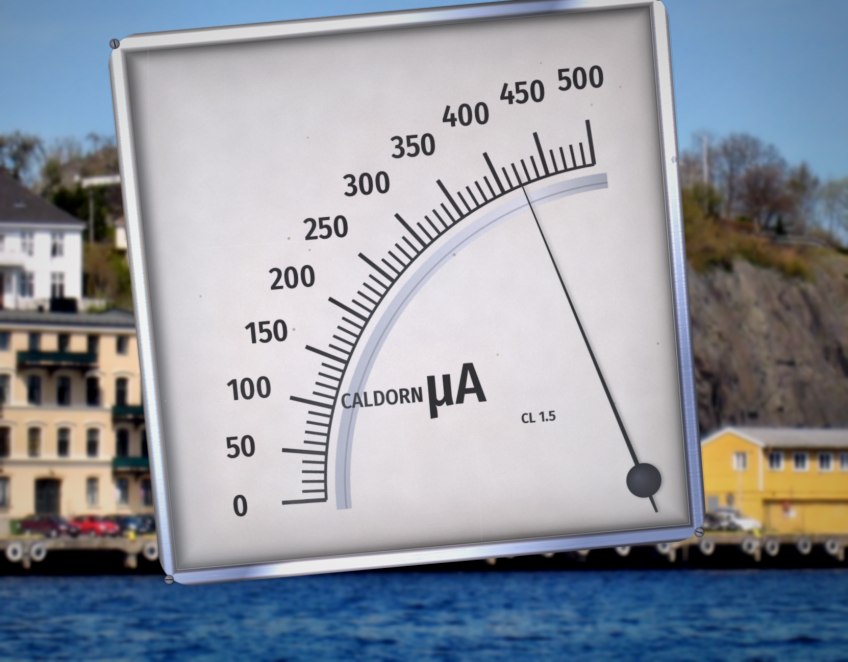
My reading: 420 µA
